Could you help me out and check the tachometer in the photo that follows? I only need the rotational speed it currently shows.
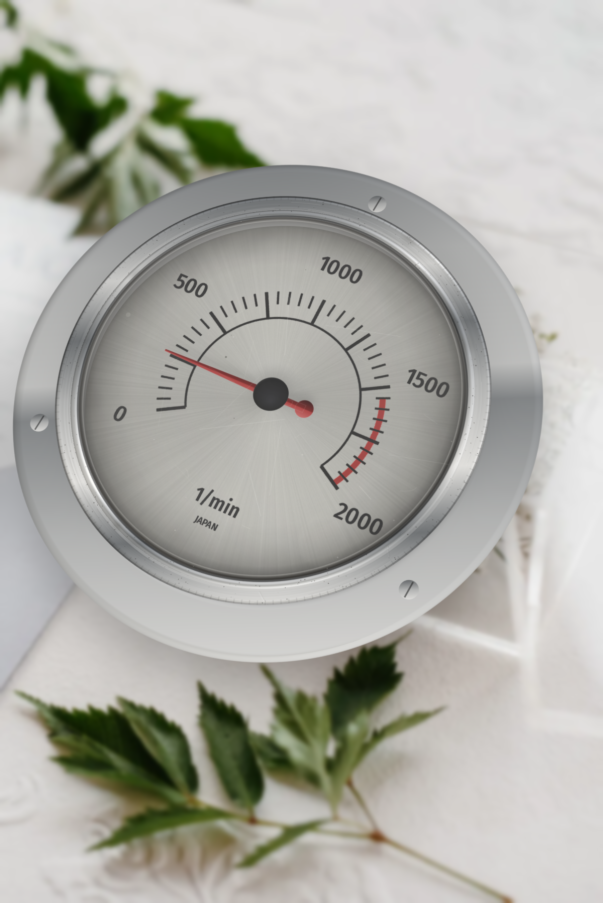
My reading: 250 rpm
